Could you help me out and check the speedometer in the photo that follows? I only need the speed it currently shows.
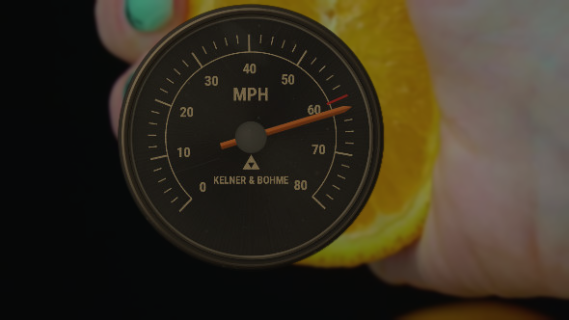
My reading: 62 mph
